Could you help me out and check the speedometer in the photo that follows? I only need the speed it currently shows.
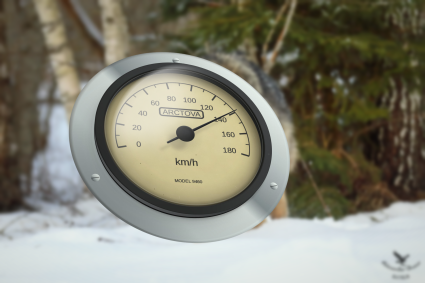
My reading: 140 km/h
